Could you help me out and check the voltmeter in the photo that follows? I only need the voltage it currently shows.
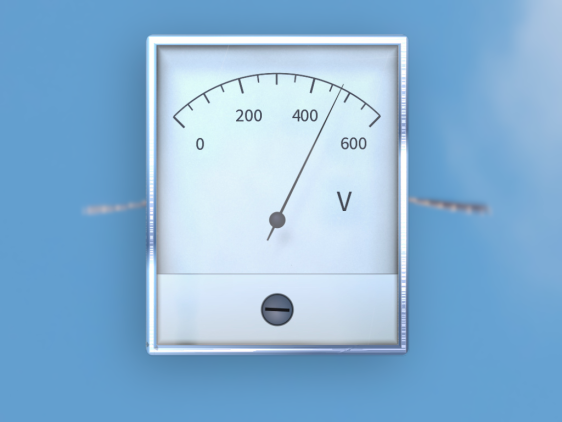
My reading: 475 V
